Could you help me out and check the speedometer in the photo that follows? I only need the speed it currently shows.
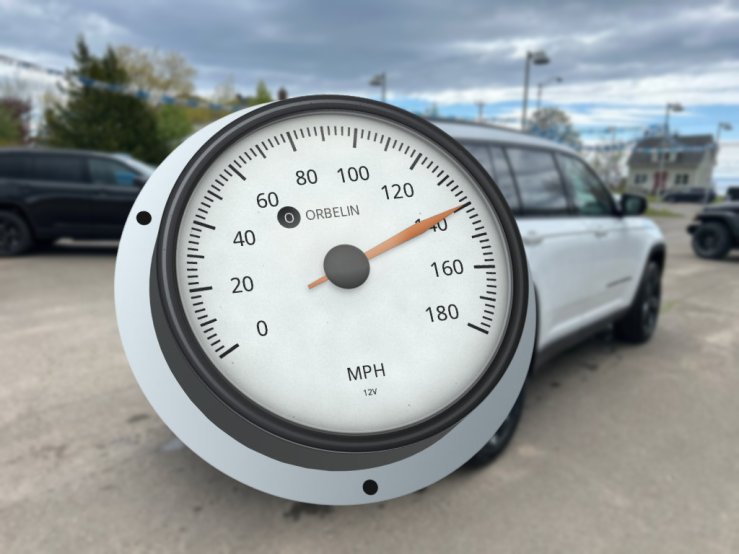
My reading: 140 mph
